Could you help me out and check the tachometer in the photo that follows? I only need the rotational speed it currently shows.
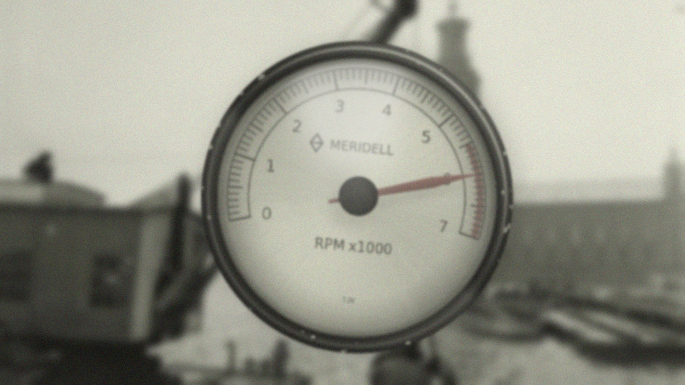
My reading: 6000 rpm
